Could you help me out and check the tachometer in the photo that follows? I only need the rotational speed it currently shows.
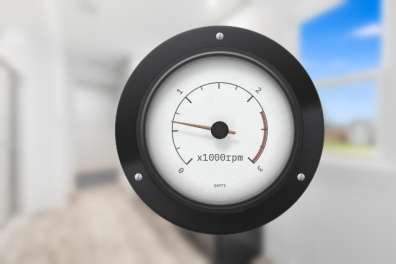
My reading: 625 rpm
